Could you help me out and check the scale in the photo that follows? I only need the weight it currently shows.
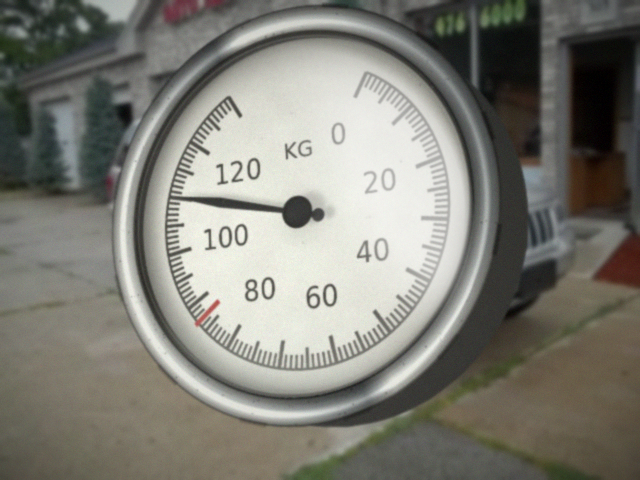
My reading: 110 kg
